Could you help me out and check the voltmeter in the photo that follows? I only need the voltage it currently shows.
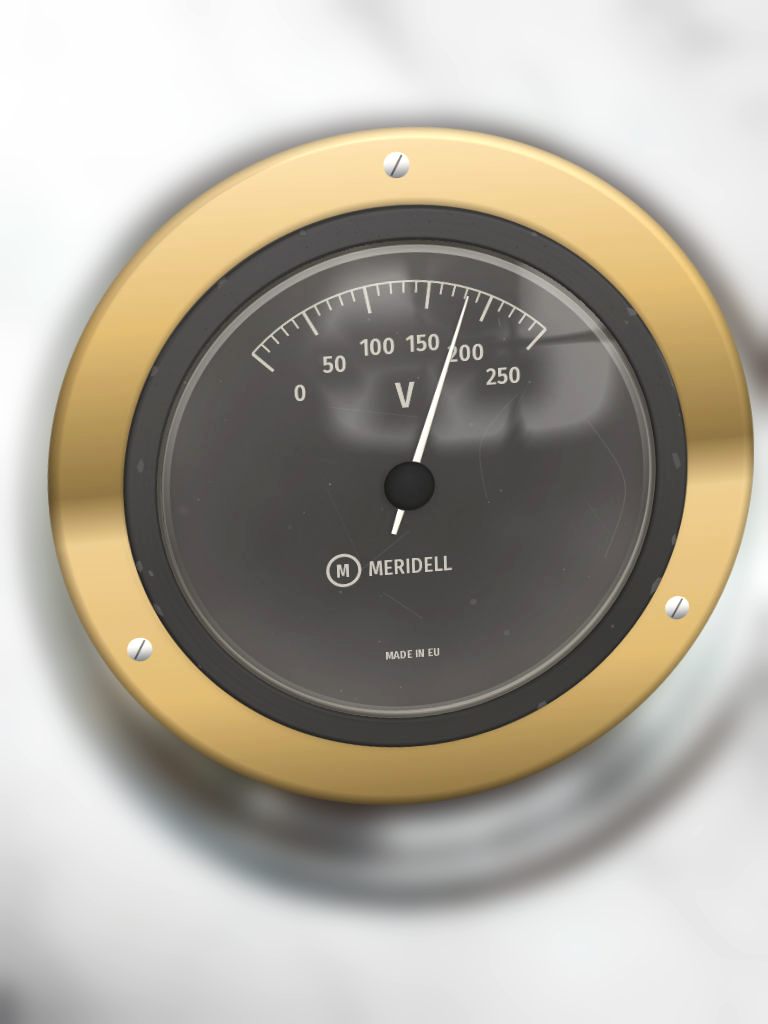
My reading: 180 V
